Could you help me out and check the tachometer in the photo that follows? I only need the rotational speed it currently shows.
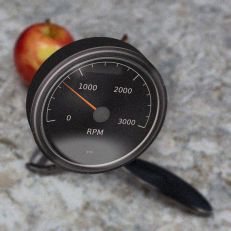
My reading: 700 rpm
